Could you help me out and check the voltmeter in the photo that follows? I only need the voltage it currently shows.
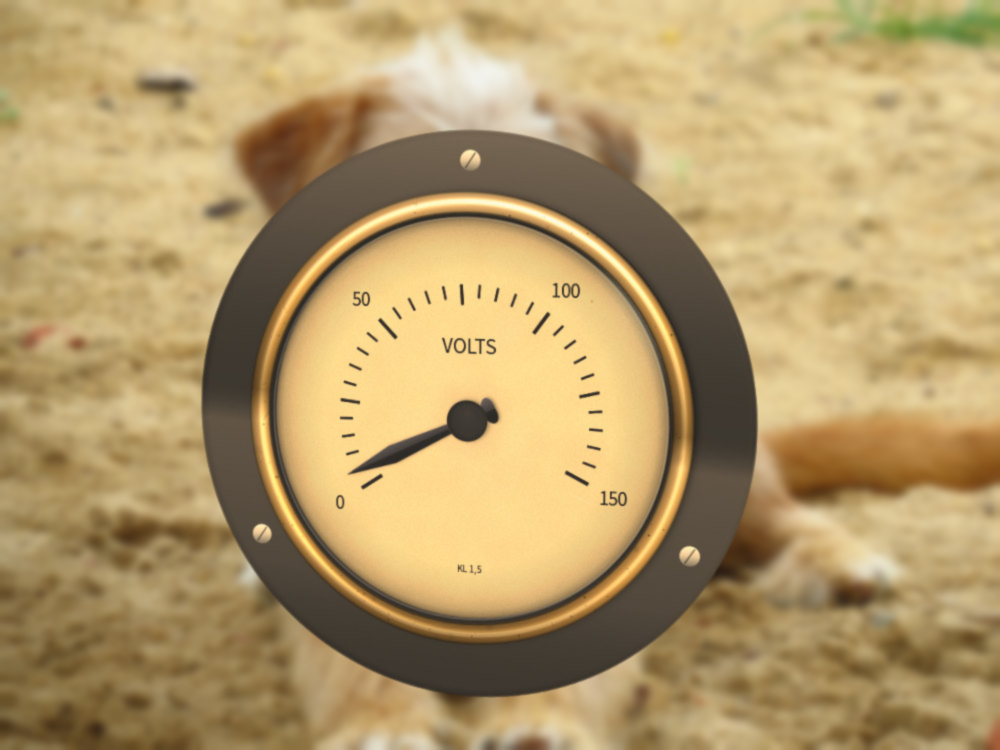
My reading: 5 V
